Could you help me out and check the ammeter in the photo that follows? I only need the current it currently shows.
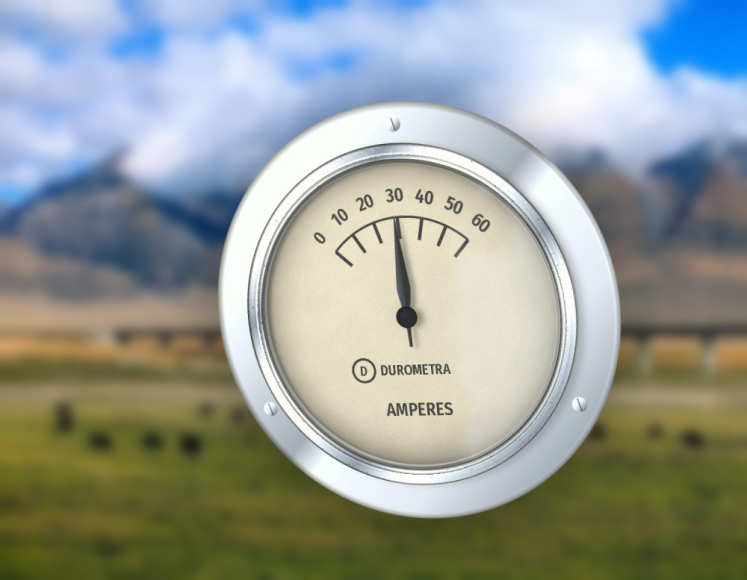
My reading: 30 A
